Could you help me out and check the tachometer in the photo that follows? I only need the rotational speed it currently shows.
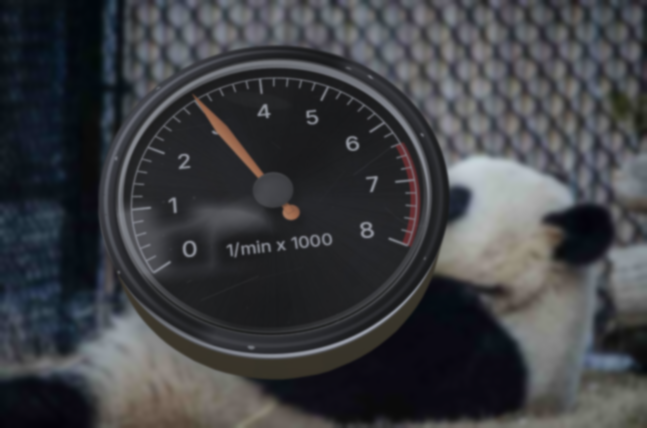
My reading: 3000 rpm
